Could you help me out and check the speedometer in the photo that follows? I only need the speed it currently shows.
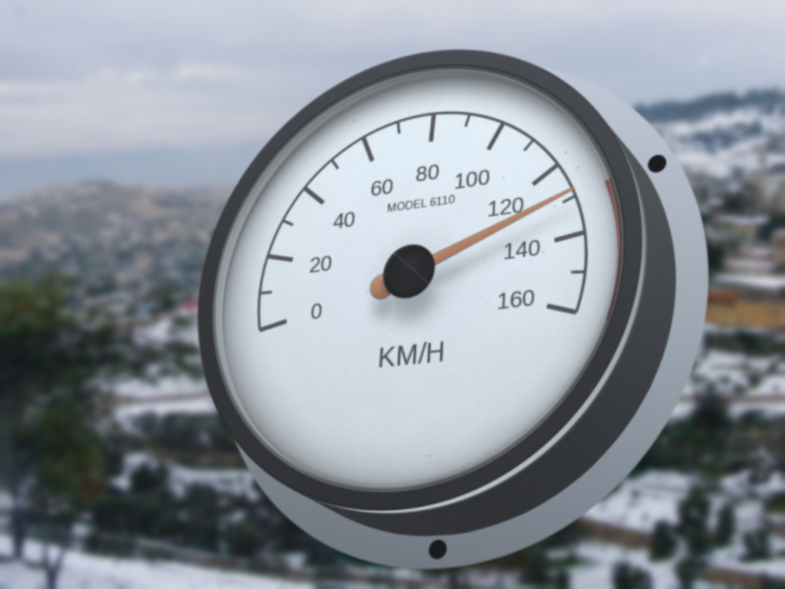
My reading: 130 km/h
